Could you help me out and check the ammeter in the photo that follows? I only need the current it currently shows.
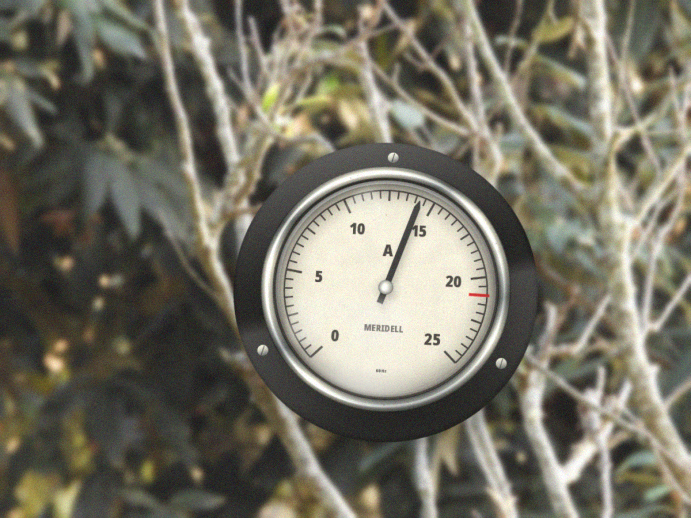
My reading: 14.25 A
